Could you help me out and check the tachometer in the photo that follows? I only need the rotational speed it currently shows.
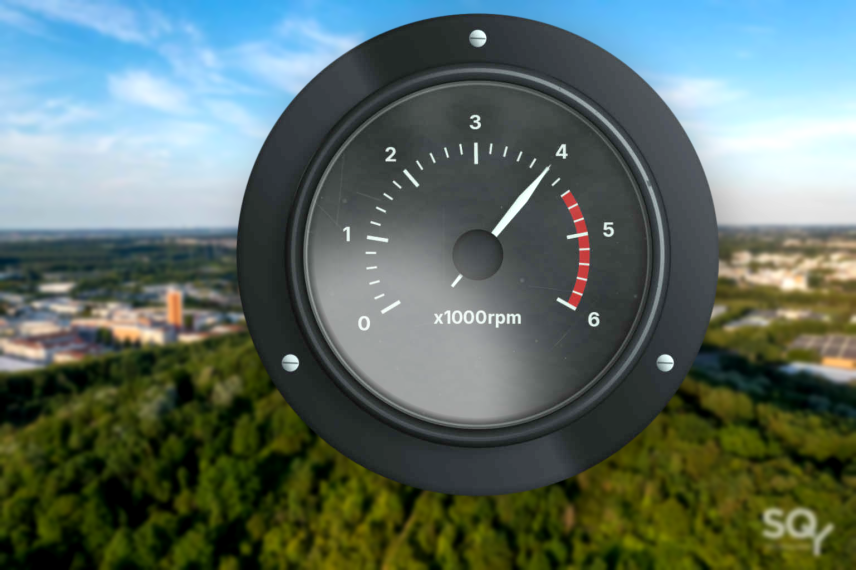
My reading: 4000 rpm
